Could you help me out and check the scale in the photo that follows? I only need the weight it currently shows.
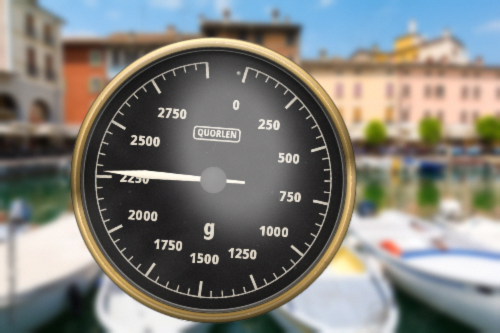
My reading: 2275 g
